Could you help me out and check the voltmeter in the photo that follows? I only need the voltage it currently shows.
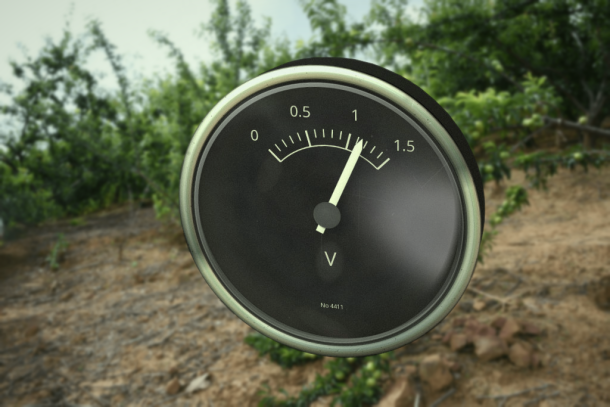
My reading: 1.15 V
